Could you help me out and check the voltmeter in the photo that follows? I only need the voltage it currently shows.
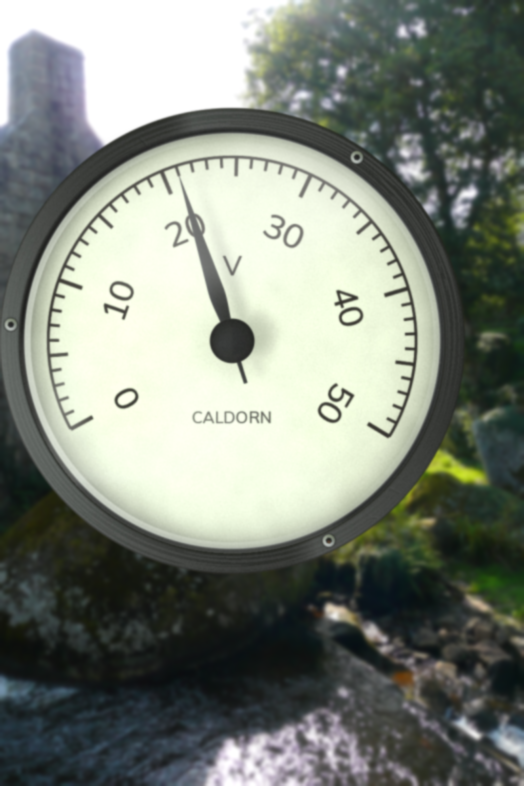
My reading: 21 V
